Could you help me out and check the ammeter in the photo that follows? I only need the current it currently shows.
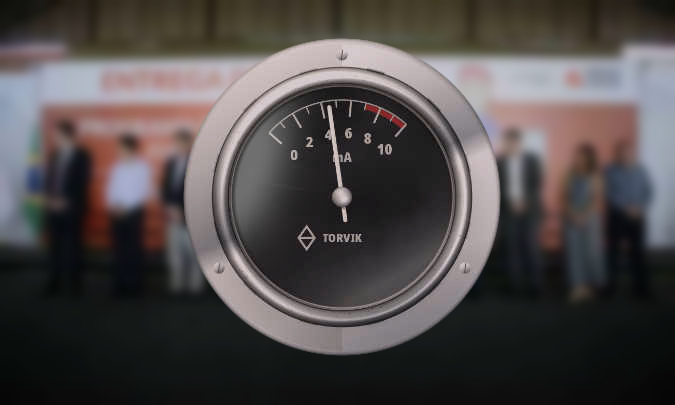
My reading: 4.5 mA
